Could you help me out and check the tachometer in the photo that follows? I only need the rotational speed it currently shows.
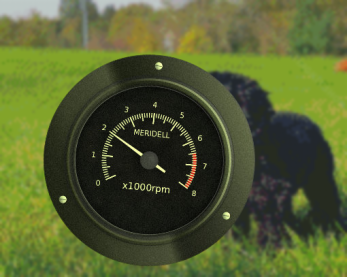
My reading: 2000 rpm
